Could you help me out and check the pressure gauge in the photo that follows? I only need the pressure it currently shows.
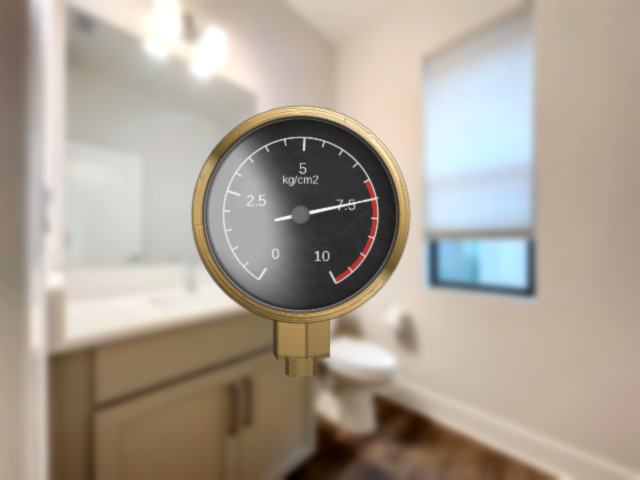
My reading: 7.5 kg/cm²
